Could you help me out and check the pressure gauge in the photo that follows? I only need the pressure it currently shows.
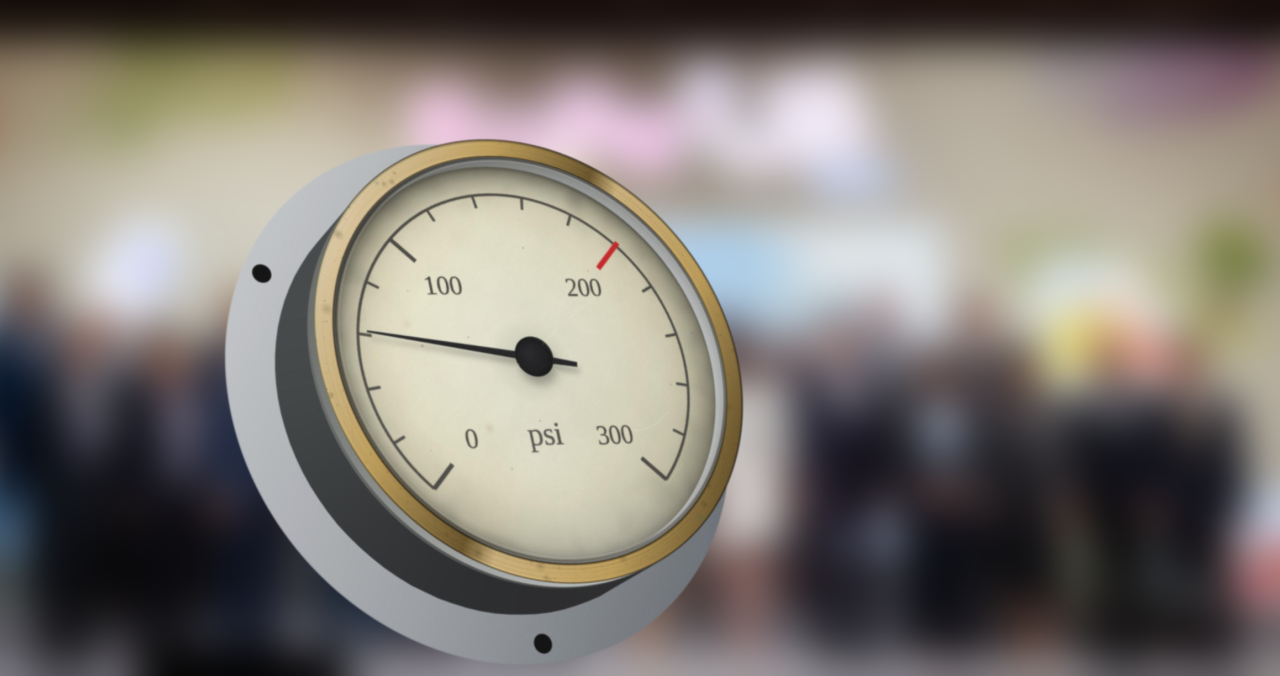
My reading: 60 psi
